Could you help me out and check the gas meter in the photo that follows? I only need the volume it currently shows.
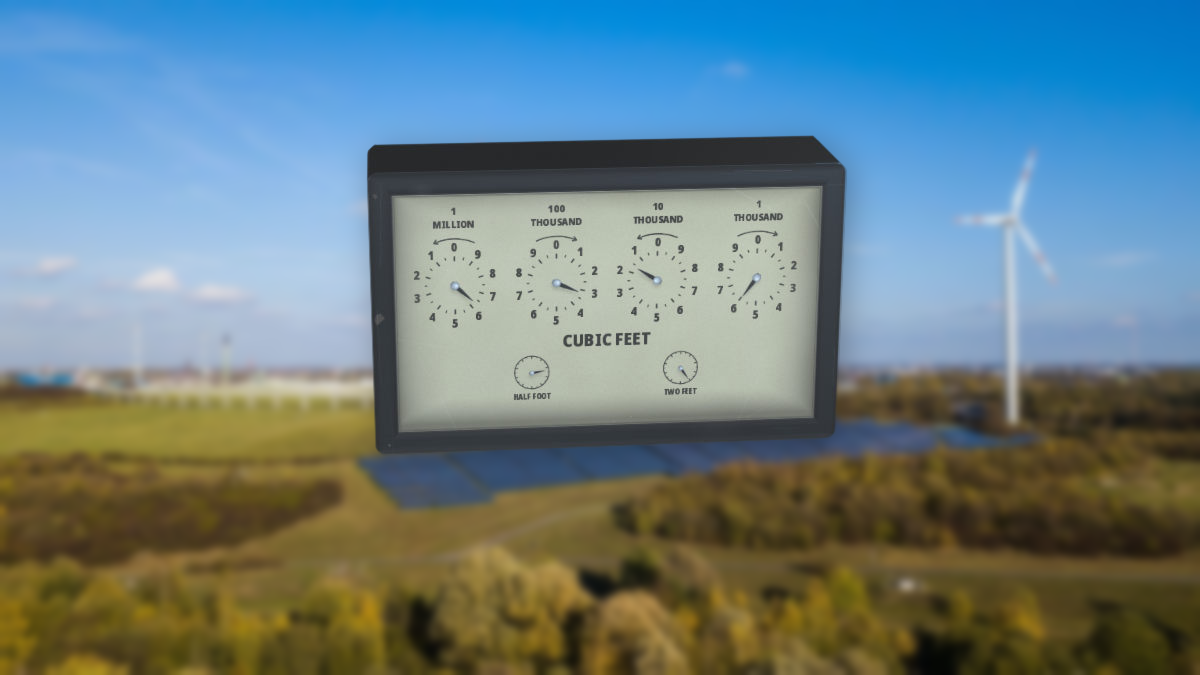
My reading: 631600 ft³
